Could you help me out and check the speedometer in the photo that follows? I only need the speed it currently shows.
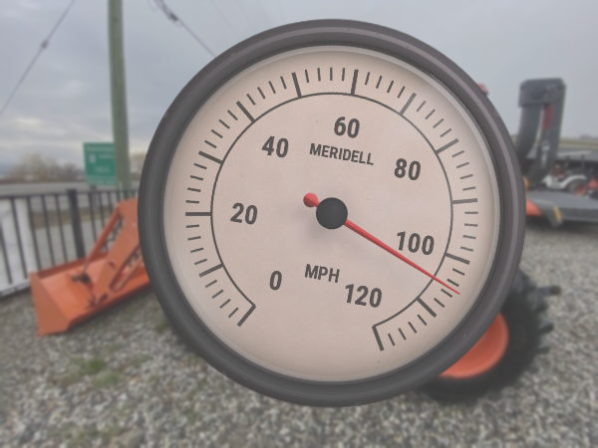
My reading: 105 mph
